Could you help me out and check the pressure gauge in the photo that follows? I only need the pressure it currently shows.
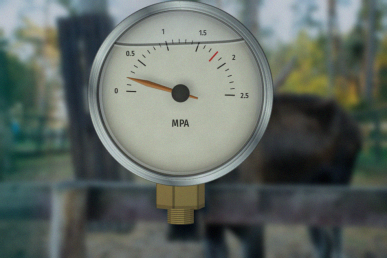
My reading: 0.2 MPa
